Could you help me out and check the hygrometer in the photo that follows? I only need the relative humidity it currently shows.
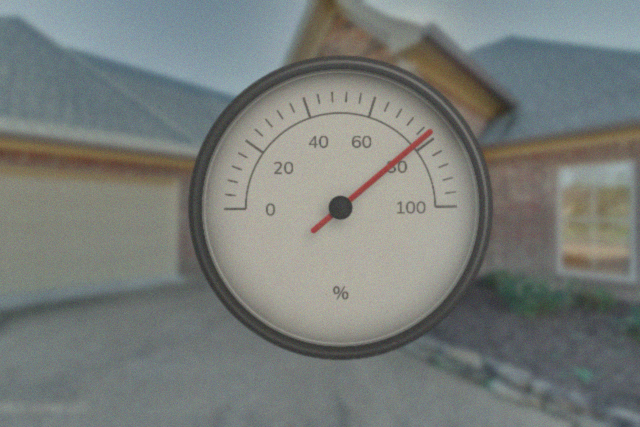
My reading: 78 %
